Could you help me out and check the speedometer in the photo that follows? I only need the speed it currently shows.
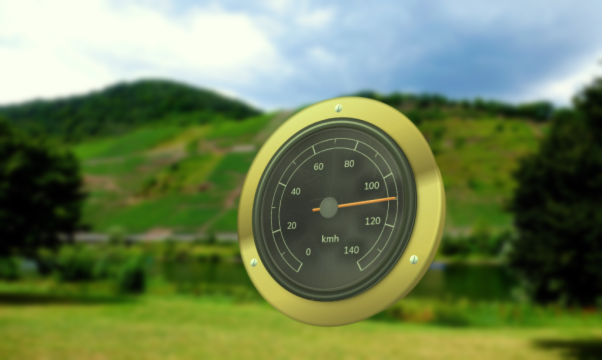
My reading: 110 km/h
